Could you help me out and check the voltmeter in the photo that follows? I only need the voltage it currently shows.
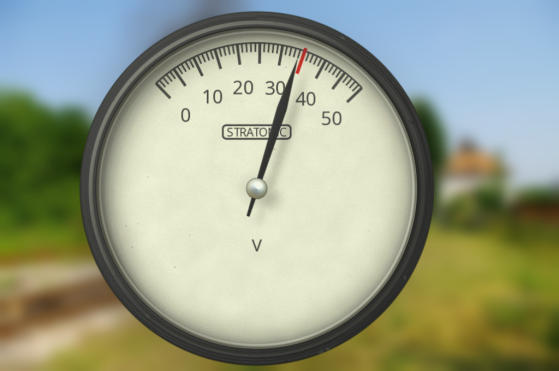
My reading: 34 V
